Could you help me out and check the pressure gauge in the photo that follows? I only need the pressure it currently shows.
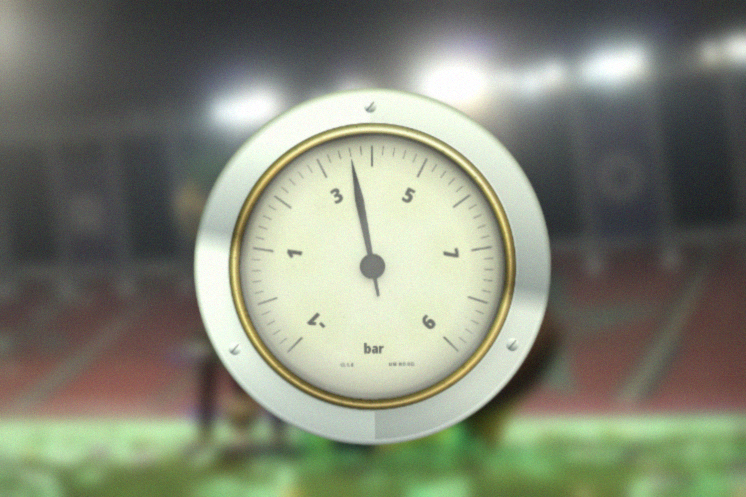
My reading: 3.6 bar
